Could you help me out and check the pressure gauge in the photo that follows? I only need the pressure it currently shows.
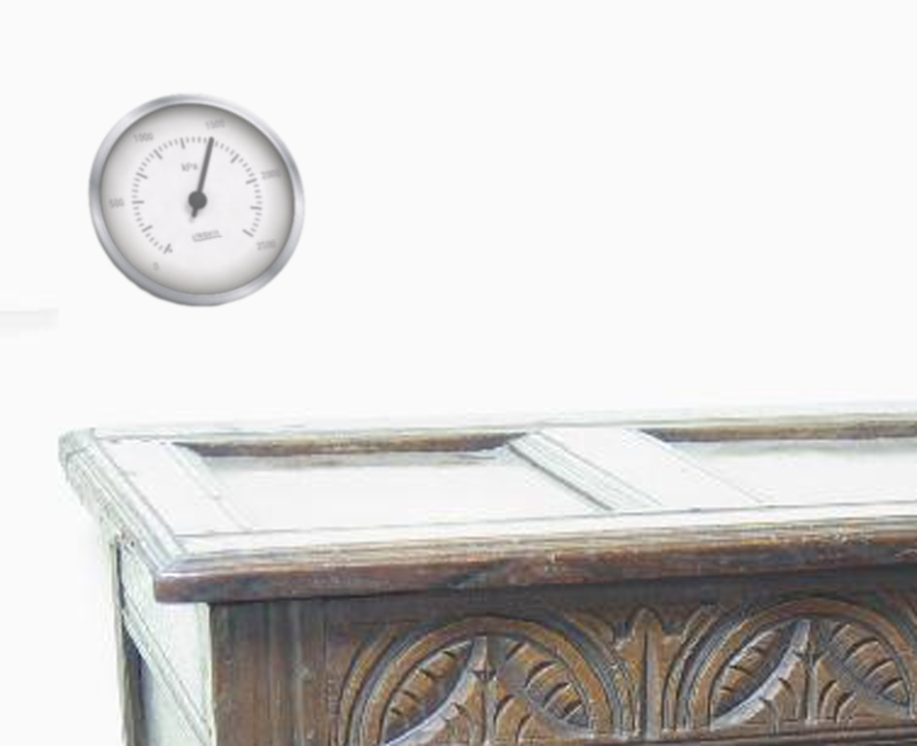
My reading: 1500 kPa
